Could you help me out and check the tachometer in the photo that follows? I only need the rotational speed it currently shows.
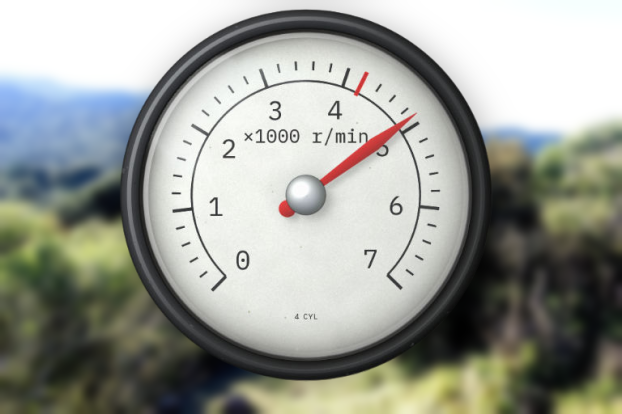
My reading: 4900 rpm
